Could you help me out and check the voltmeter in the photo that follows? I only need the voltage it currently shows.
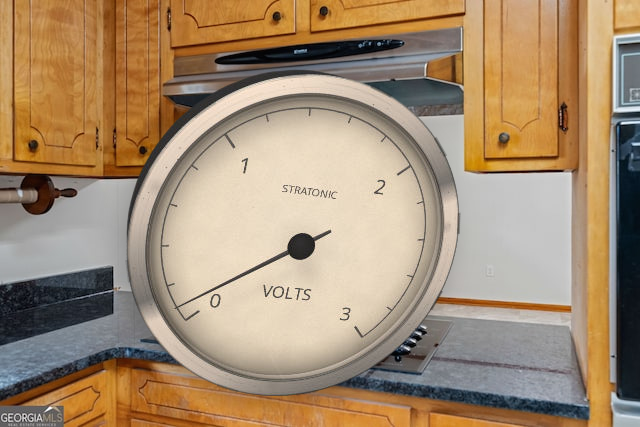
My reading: 0.1 V
